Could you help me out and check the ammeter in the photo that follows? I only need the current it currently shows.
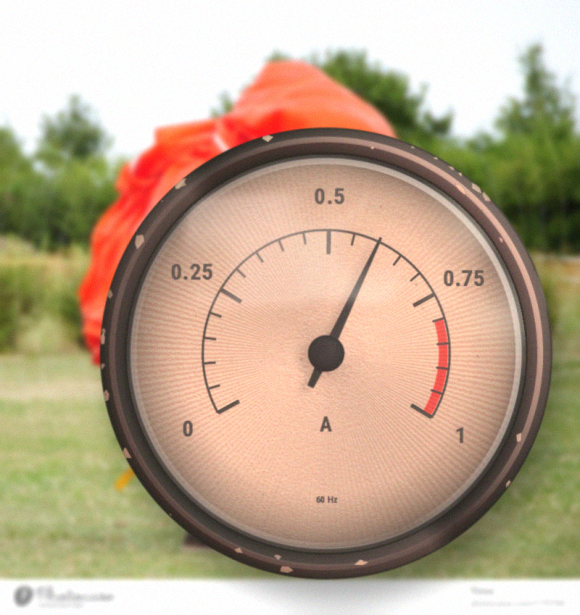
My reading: 0.6 A
